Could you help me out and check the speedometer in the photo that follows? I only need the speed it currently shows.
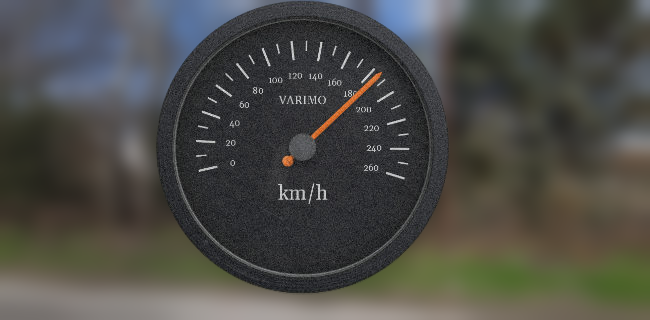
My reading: 185 km/h
